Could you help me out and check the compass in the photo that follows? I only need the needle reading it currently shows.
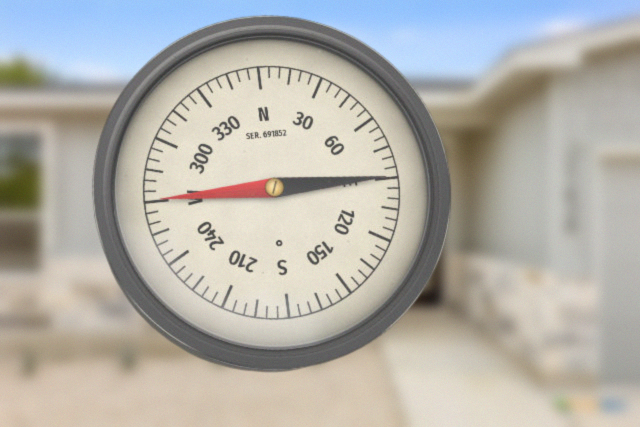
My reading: 270 °
